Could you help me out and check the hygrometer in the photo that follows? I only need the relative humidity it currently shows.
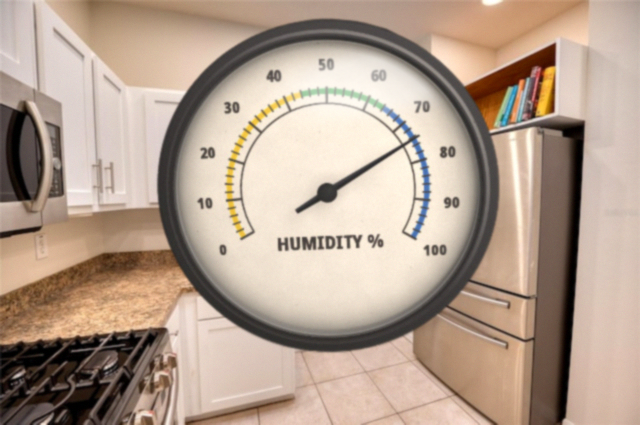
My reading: 74 %
